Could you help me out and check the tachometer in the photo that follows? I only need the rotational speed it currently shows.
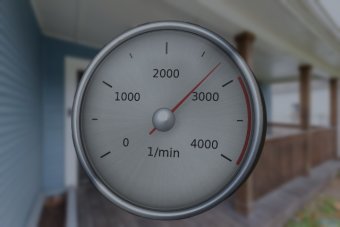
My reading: 2750 rpm
